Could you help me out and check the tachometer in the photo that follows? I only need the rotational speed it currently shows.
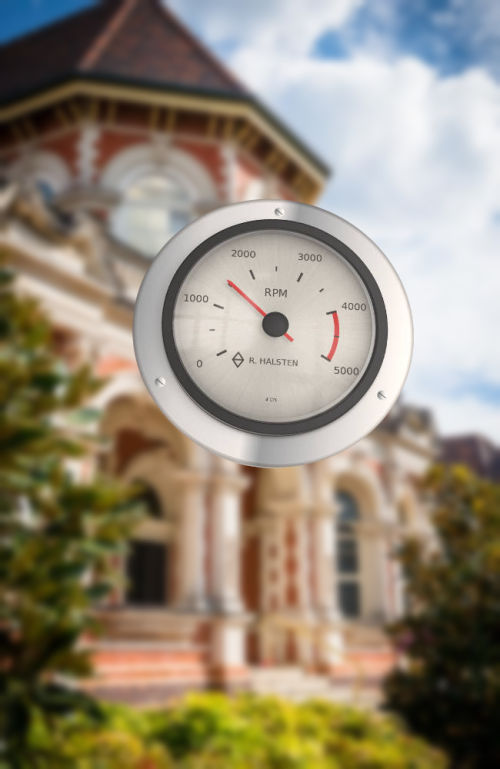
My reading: 1500 rpm
